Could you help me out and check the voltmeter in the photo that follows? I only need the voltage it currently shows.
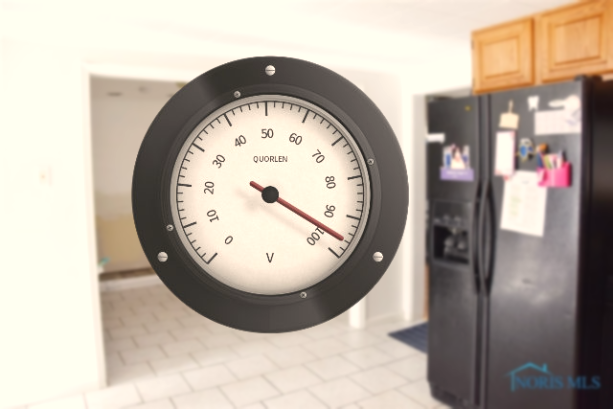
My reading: 96 V
